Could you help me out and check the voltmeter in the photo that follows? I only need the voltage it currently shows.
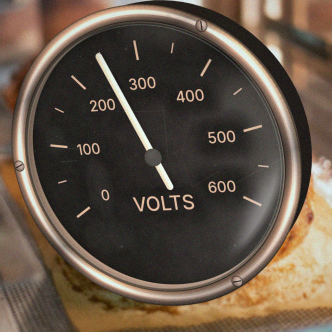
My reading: 250 V
